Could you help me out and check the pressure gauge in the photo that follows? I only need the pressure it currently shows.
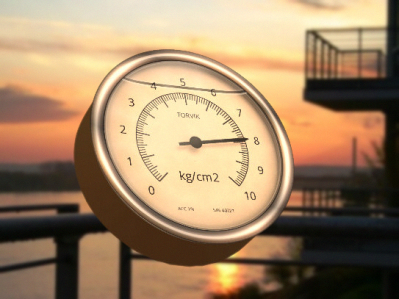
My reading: 8 kg/cm²
